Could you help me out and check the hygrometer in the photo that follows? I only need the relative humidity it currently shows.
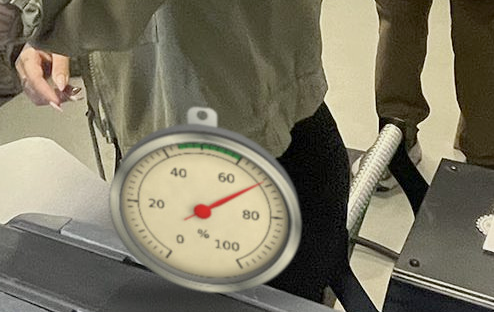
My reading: 68 %
